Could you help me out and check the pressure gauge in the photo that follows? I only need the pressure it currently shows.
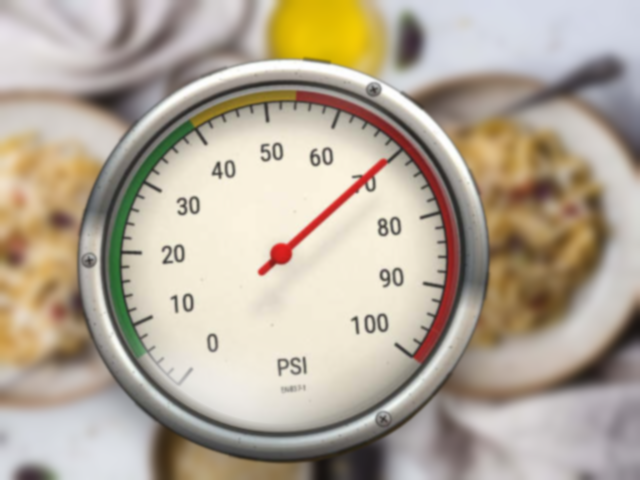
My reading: 70 psi
